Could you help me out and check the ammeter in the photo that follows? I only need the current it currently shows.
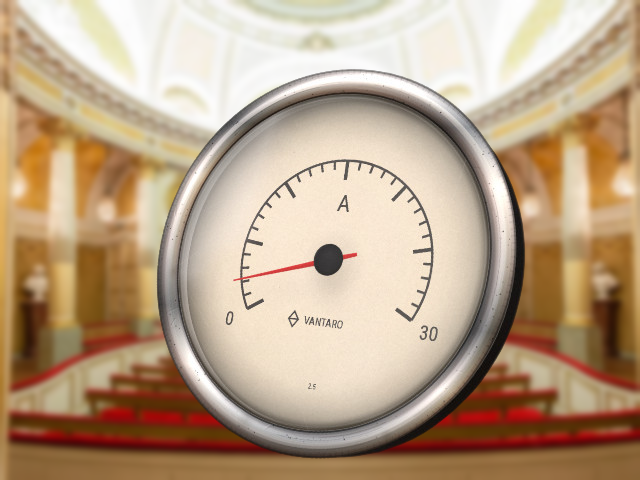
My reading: 2 A
